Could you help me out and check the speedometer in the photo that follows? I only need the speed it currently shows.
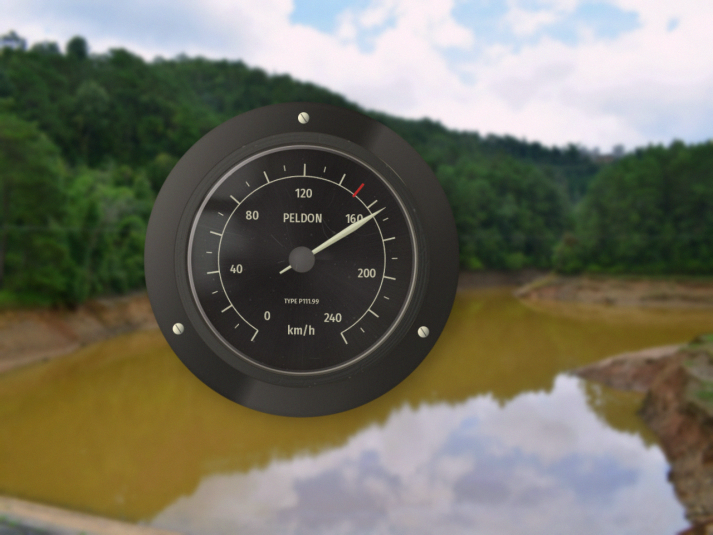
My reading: 165 km/h
